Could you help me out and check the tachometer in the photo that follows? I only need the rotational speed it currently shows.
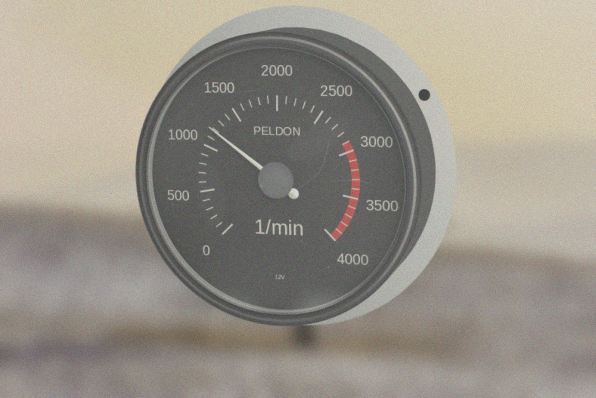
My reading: 1200 rpm
